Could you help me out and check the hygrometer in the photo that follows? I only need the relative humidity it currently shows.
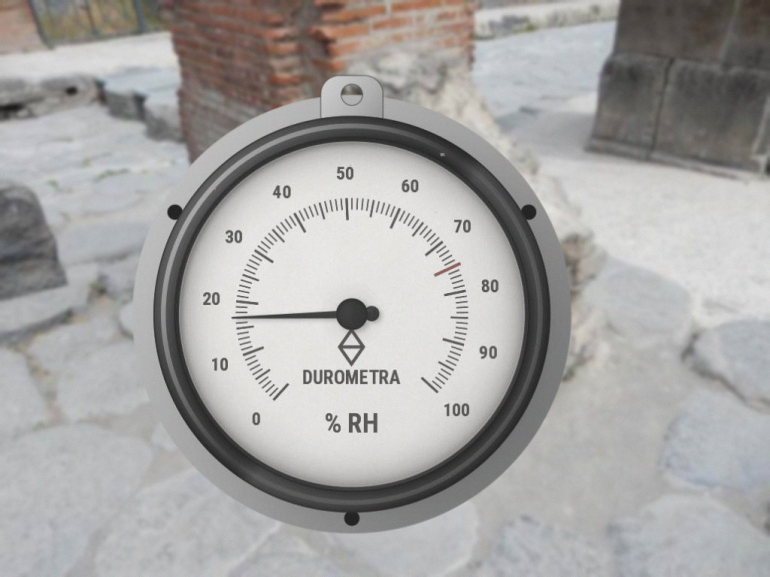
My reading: 17 %
